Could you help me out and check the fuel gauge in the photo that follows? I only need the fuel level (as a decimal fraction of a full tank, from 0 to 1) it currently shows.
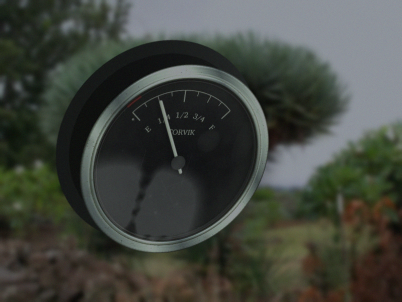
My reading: 0.25
